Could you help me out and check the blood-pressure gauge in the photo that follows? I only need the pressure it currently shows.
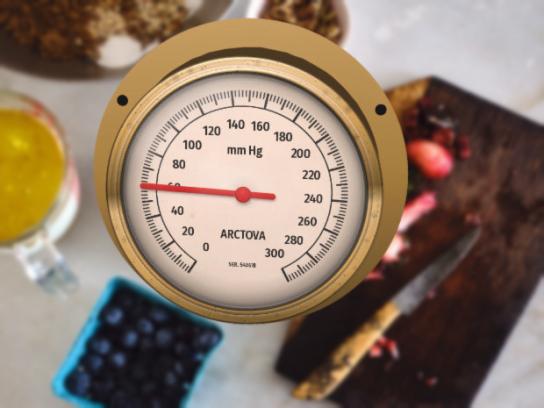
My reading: 60 mmHg
